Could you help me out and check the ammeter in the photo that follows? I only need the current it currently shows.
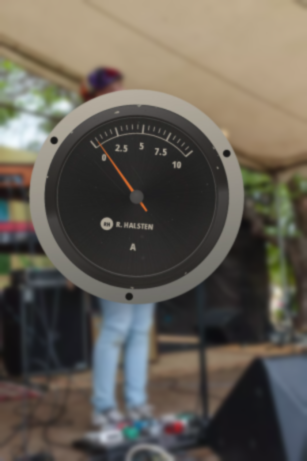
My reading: 0.5 A
